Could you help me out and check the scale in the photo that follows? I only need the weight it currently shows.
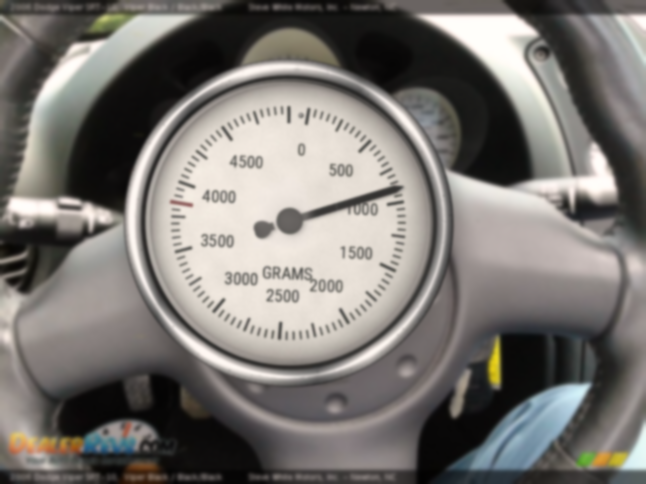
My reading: 900 g
